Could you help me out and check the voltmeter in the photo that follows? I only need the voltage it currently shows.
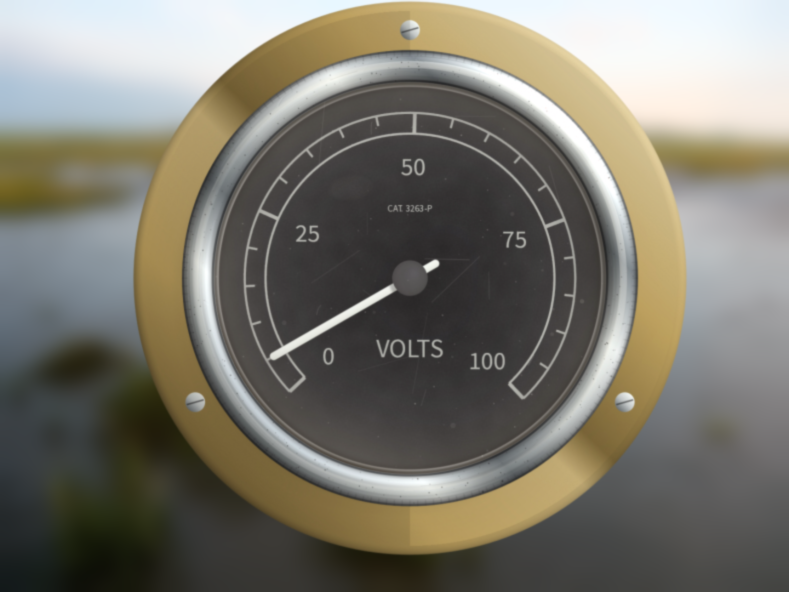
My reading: 5 V
